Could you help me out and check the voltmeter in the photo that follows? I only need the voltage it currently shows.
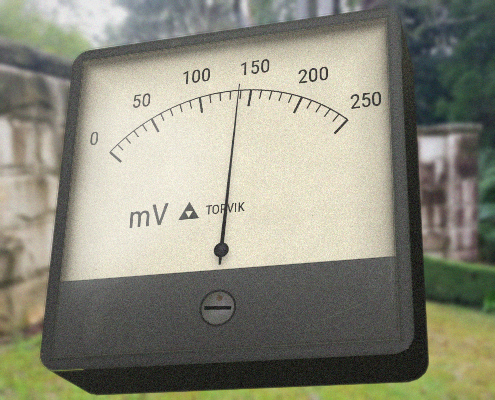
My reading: 140 mV
